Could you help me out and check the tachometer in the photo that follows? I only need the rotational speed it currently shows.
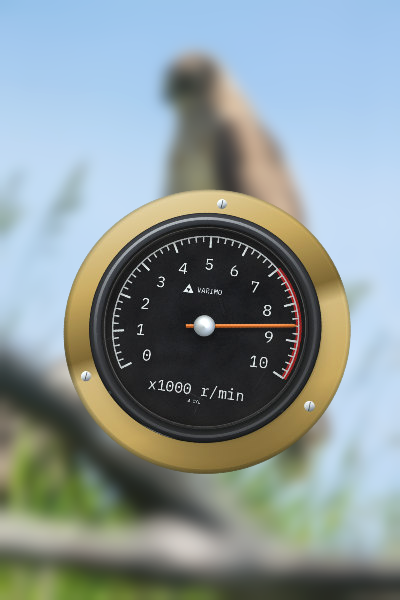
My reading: 8600 rpm
